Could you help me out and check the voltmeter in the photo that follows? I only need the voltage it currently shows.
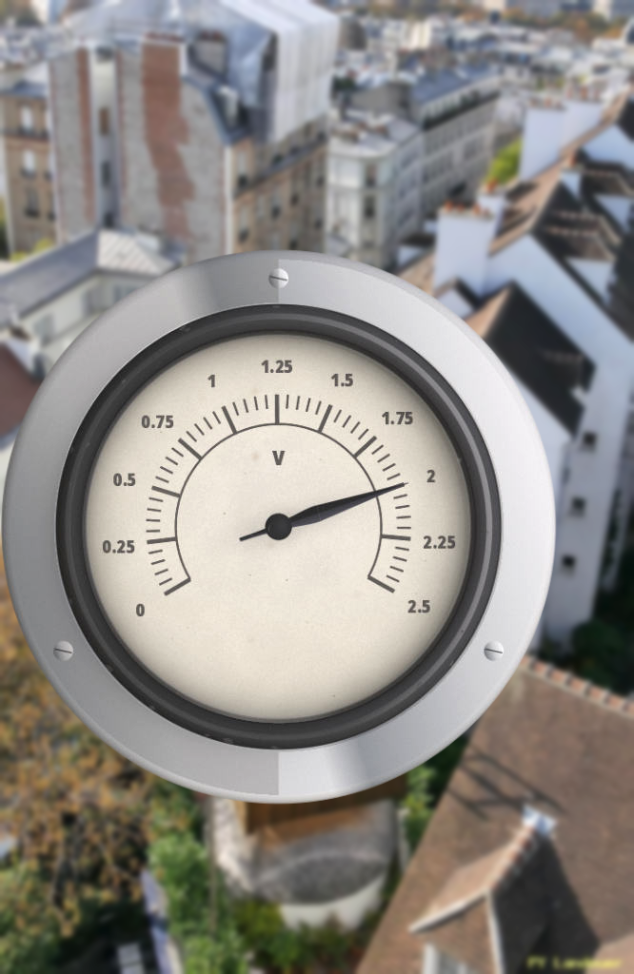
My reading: 2 V
